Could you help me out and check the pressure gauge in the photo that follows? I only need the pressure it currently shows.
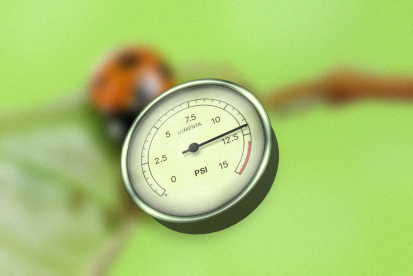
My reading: 12 psi
